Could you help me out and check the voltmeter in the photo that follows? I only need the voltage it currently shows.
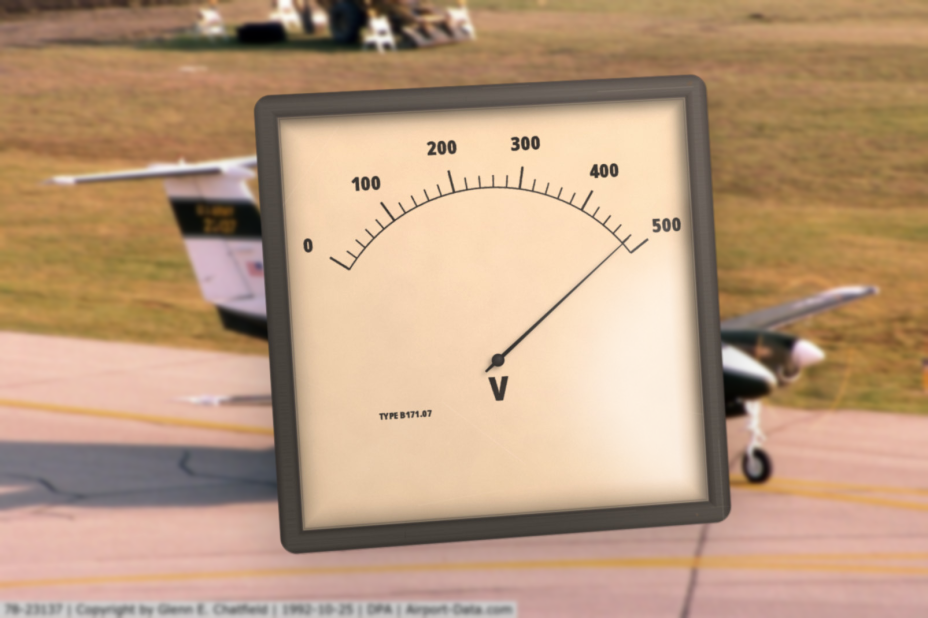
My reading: 480 V
